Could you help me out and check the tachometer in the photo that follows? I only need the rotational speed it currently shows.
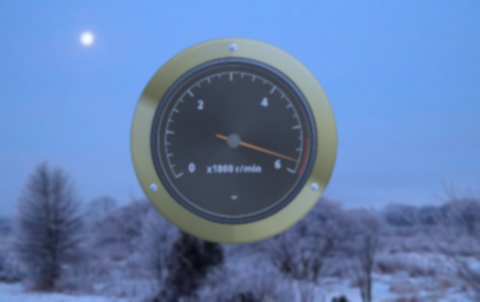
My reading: 5750 rpm
